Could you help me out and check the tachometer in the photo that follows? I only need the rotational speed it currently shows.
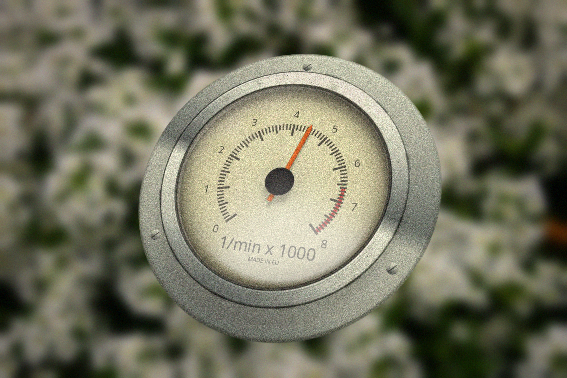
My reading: 4500 rpm
